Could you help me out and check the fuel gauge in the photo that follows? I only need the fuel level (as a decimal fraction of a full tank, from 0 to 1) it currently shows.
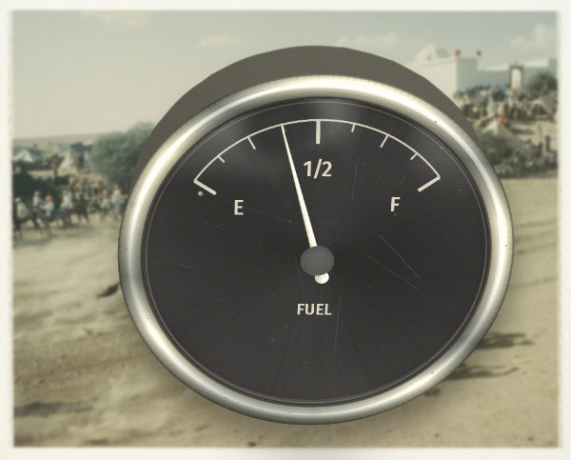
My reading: 0.375
